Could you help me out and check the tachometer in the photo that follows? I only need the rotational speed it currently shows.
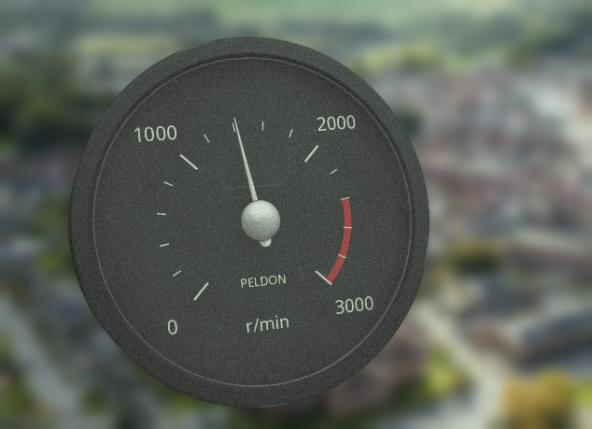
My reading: 1400 rpm
